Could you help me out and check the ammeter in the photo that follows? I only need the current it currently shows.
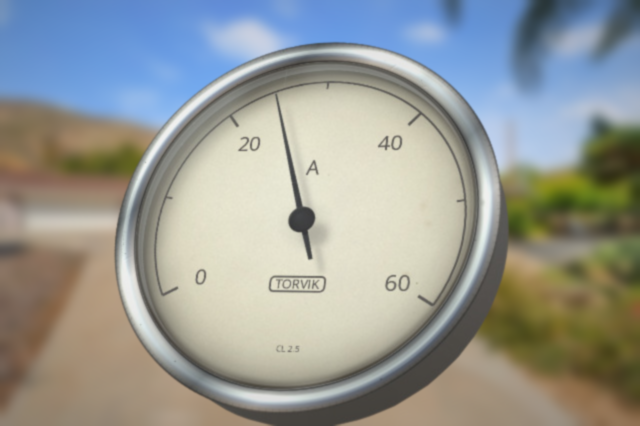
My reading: 25 A
